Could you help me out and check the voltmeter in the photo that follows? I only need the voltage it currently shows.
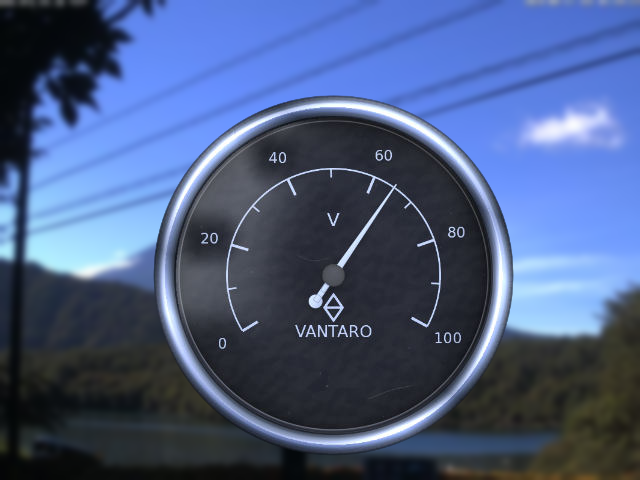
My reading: 65 V
